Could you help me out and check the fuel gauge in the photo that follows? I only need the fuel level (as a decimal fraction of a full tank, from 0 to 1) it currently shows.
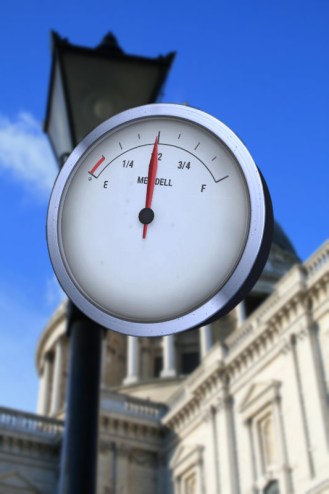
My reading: 0.5
